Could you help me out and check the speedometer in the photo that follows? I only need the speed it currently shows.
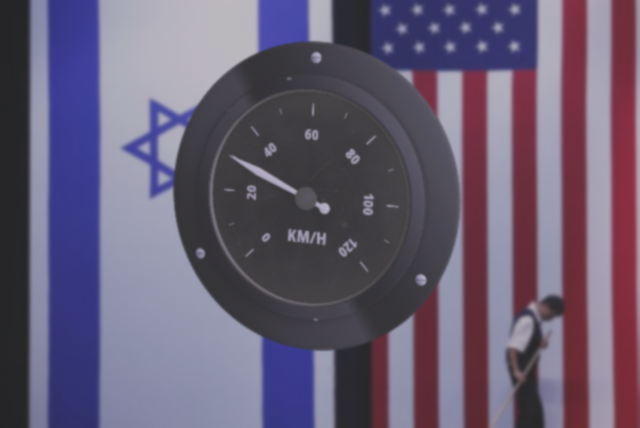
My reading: 30 km/h
